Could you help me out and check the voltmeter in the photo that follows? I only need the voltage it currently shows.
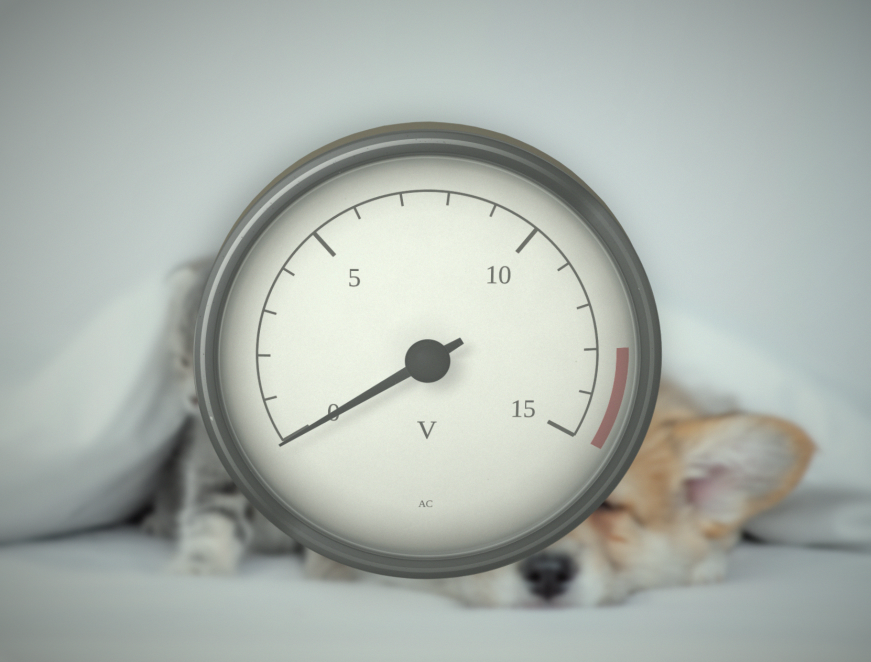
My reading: 0 V
